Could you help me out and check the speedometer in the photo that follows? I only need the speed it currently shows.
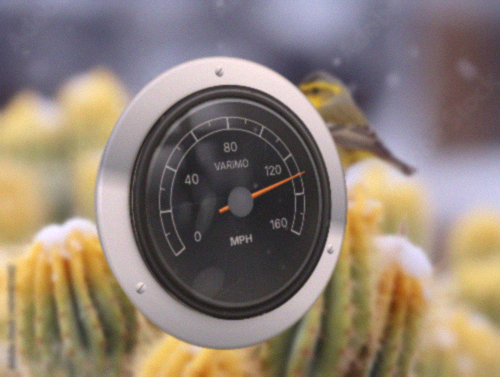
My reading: 130 mph
